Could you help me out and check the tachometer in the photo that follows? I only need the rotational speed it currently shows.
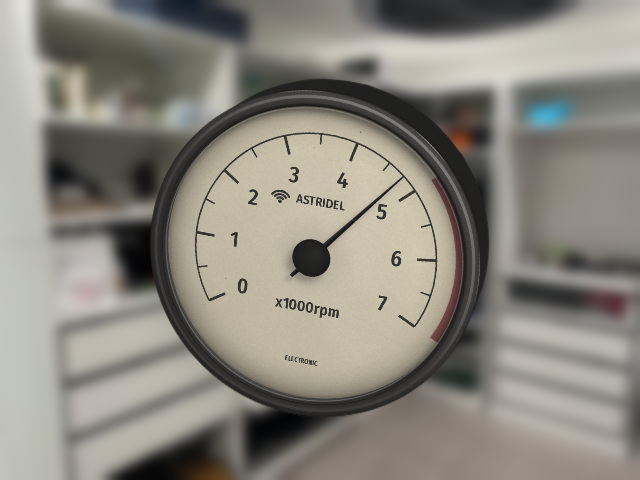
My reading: 4750 rpm
